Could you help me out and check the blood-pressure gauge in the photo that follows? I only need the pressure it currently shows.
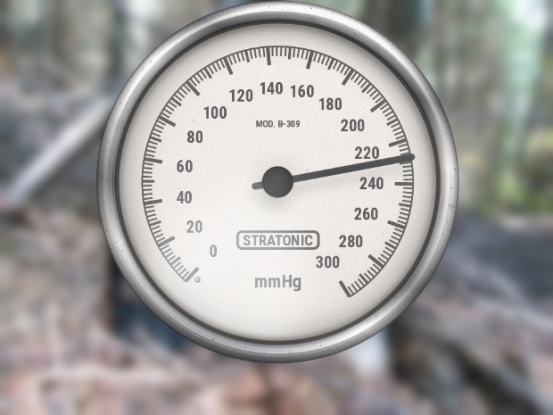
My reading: 228 mmHg
